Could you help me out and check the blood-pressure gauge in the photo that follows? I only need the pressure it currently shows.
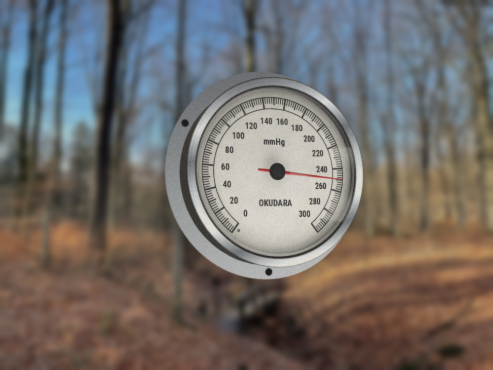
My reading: 250 mmHg
